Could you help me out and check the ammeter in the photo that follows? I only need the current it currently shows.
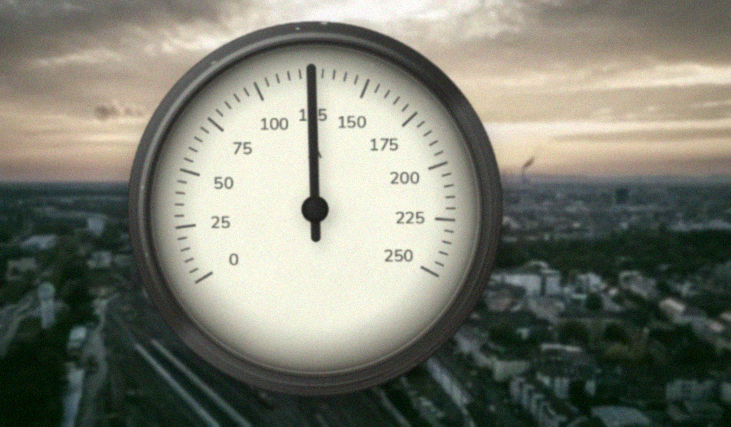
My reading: 125 A
